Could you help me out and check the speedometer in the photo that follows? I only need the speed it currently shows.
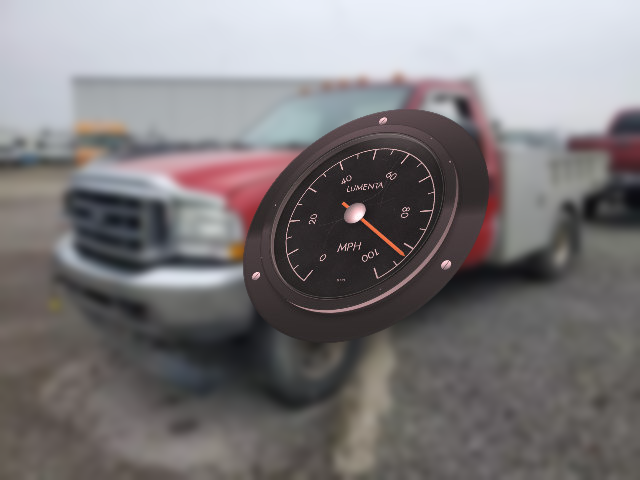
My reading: 92.5 mph
